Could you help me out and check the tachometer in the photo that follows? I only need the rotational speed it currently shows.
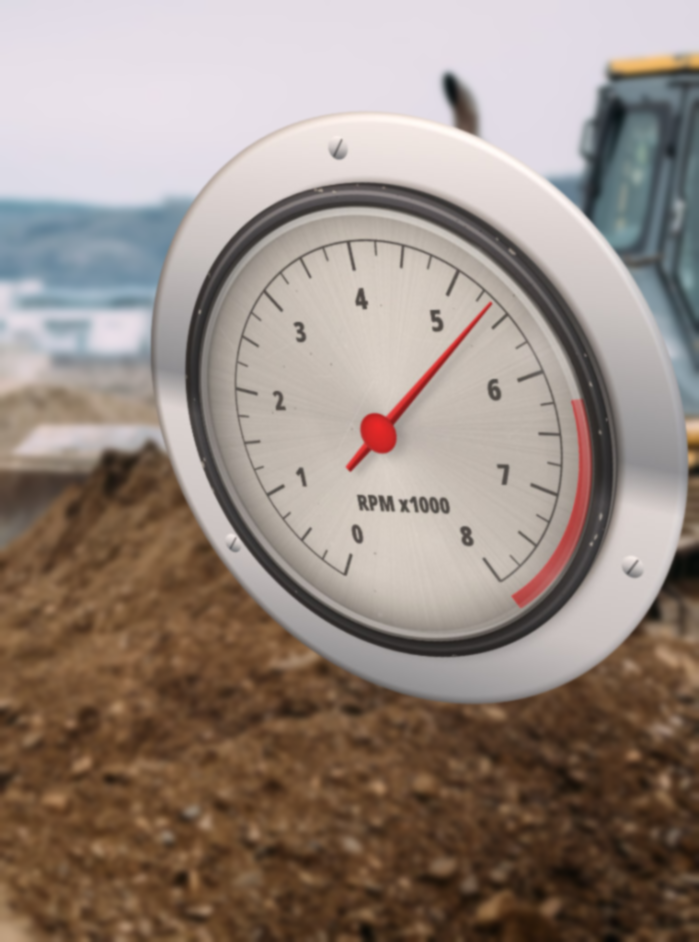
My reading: 5375 rpm
